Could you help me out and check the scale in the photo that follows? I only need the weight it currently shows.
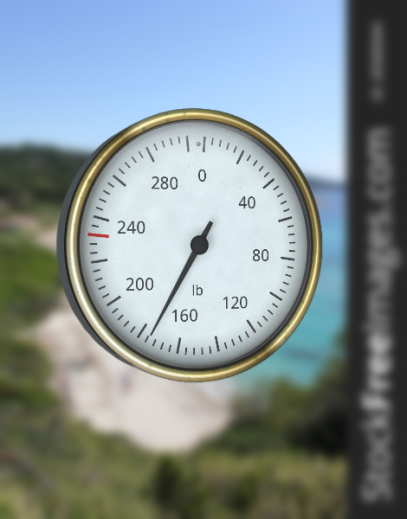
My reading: 176 lb
